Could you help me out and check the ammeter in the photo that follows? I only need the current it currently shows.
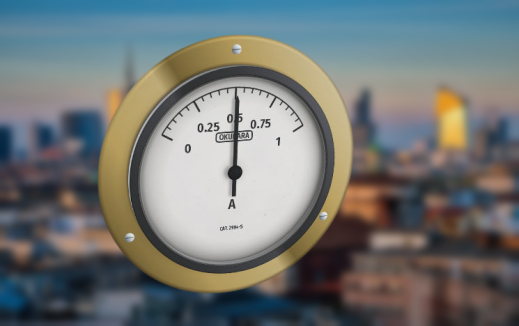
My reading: 0.5 A
